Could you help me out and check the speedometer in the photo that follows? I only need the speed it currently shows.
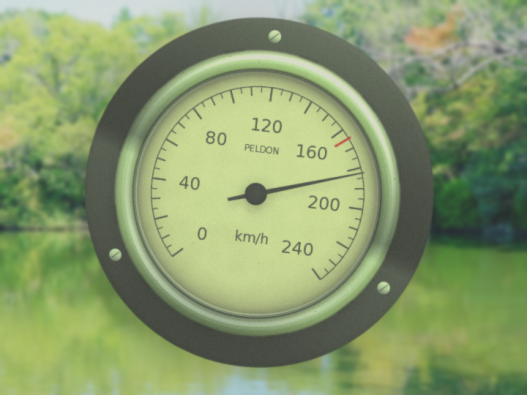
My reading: 182.5 km/h
